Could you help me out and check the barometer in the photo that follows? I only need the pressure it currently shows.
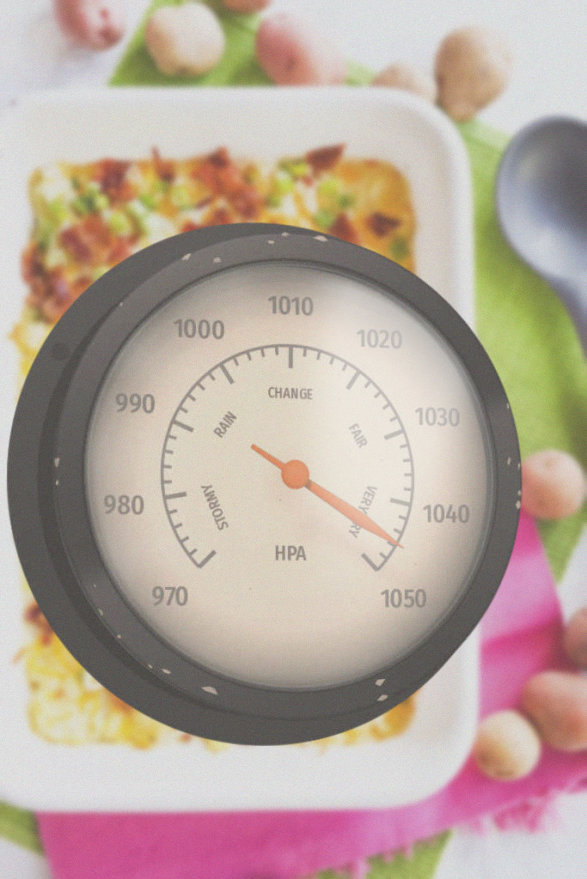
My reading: 1046 hPa
